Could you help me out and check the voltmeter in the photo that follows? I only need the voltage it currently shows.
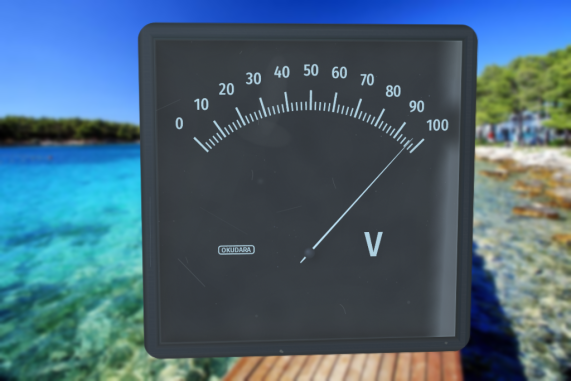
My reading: 96 V
